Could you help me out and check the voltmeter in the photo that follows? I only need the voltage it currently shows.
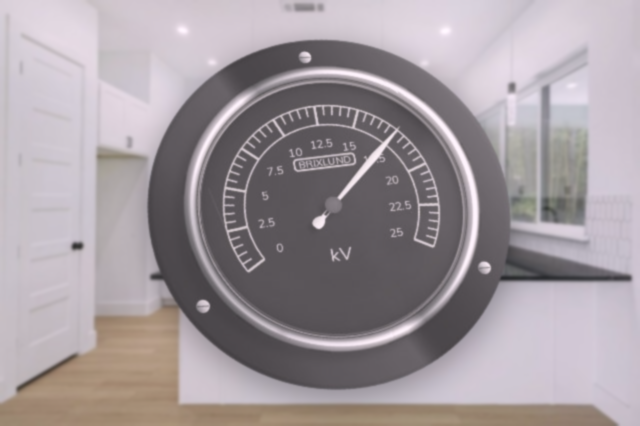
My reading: 17.5 kV
